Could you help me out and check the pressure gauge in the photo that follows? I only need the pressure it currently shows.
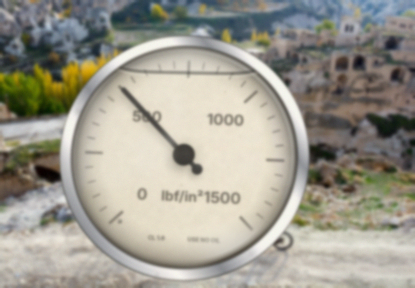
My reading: 500 psi
